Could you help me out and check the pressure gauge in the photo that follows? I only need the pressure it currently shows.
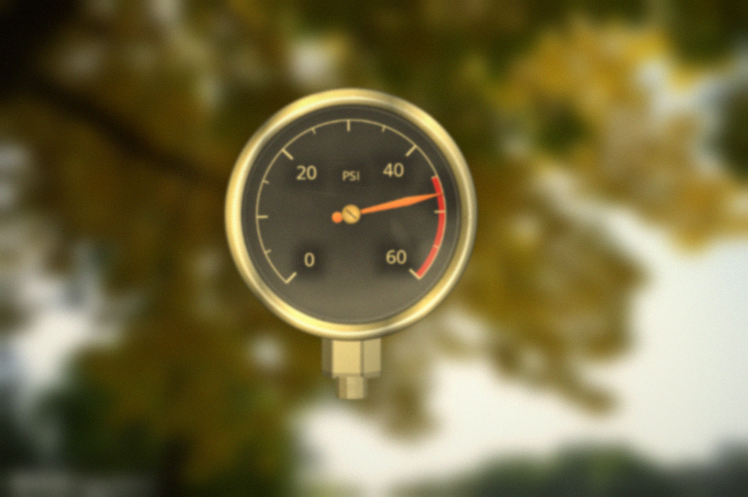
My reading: 47.5 psi
